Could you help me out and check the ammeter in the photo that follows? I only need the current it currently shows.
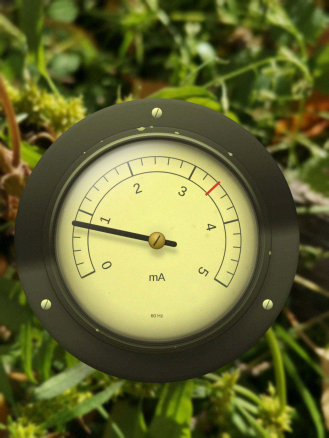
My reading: 0.8 mA
